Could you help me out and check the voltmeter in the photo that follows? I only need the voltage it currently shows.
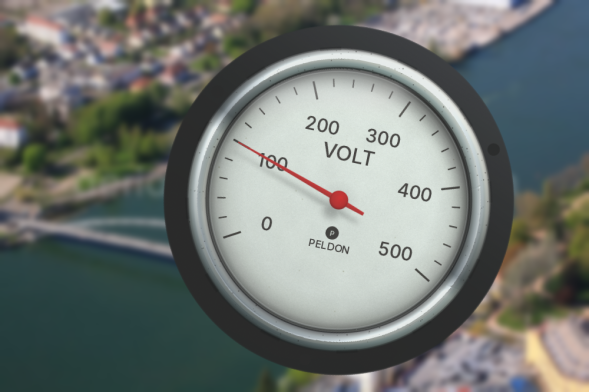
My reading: 100 V
